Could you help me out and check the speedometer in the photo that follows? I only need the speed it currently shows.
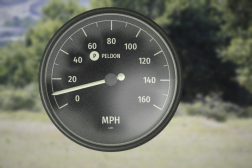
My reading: 10 mph
